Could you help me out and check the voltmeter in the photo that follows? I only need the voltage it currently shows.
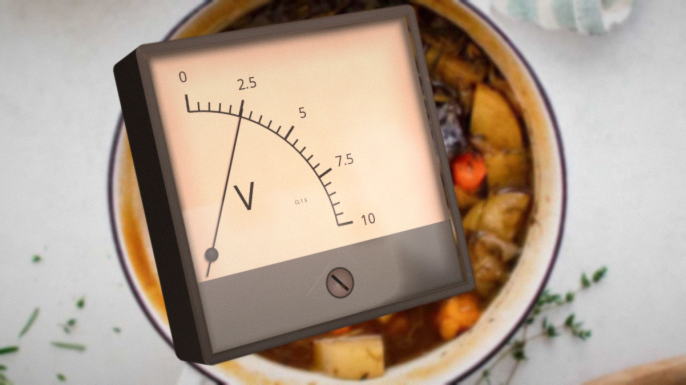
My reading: 2.5 V
